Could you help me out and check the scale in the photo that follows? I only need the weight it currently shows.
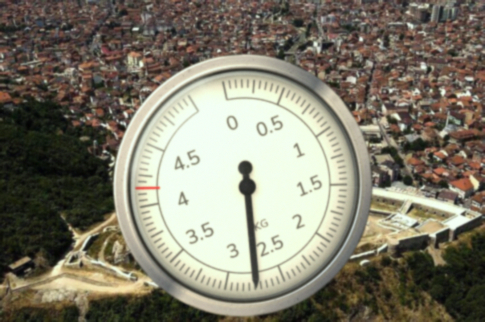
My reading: 2.75 kg
